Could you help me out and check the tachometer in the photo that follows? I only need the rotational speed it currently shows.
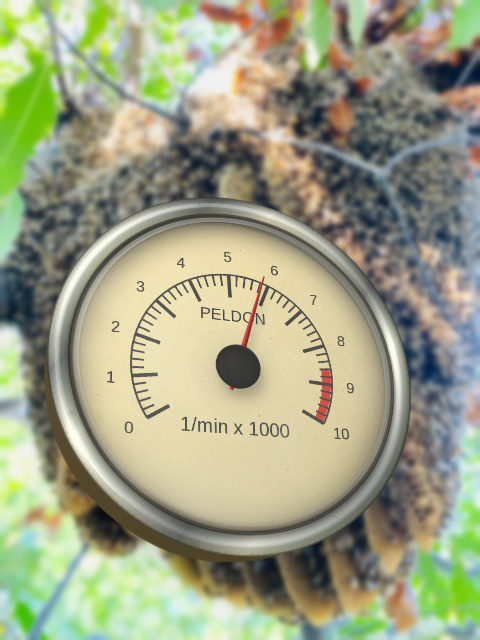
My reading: 5800 rpm
